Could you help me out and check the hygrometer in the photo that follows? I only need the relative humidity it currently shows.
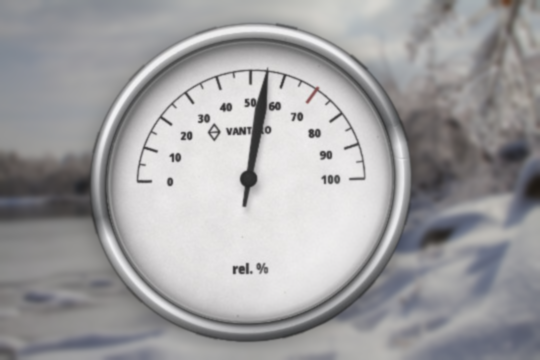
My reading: 55 %
